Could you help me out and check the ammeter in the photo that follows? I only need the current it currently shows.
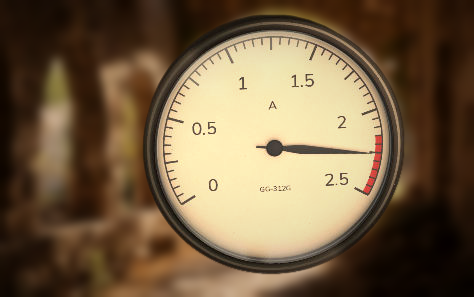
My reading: 2.25 A
